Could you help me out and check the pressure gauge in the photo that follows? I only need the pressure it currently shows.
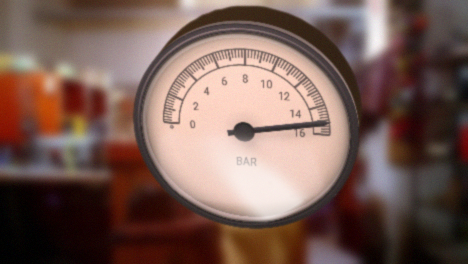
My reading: 15 bar
